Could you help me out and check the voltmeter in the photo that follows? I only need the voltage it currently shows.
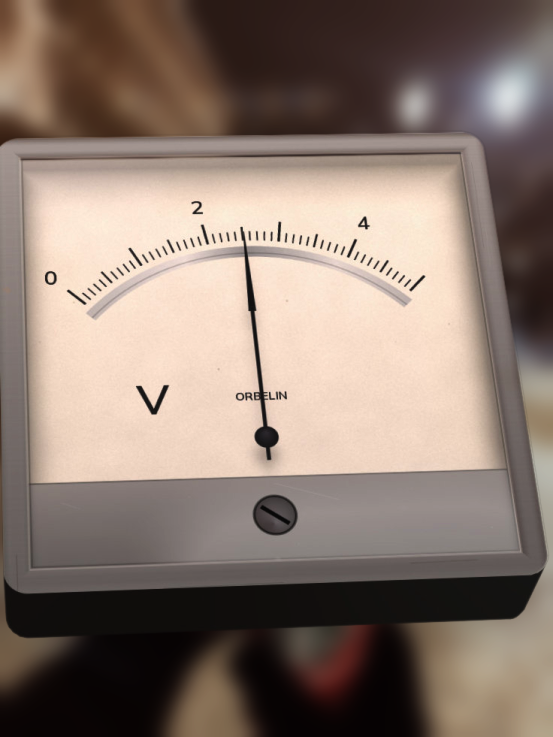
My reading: 2.5 V
